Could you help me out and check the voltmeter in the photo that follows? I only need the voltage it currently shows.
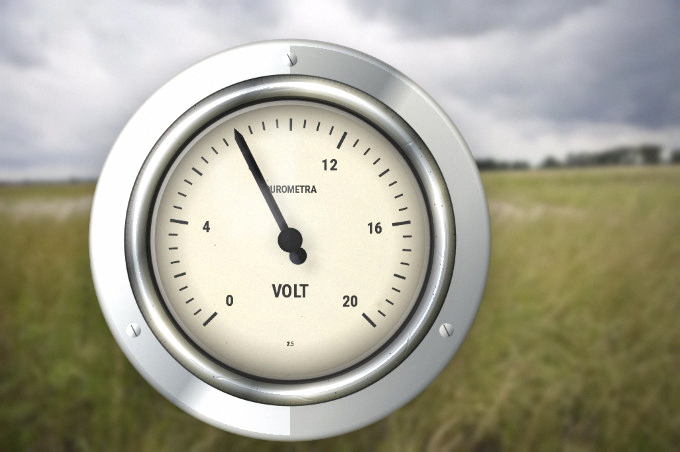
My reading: 8 V
